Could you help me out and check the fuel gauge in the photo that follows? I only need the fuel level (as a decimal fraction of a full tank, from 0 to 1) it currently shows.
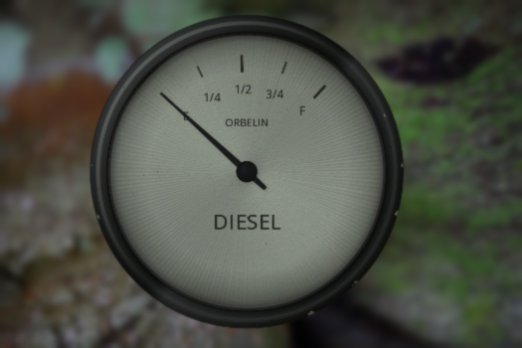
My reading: 0
